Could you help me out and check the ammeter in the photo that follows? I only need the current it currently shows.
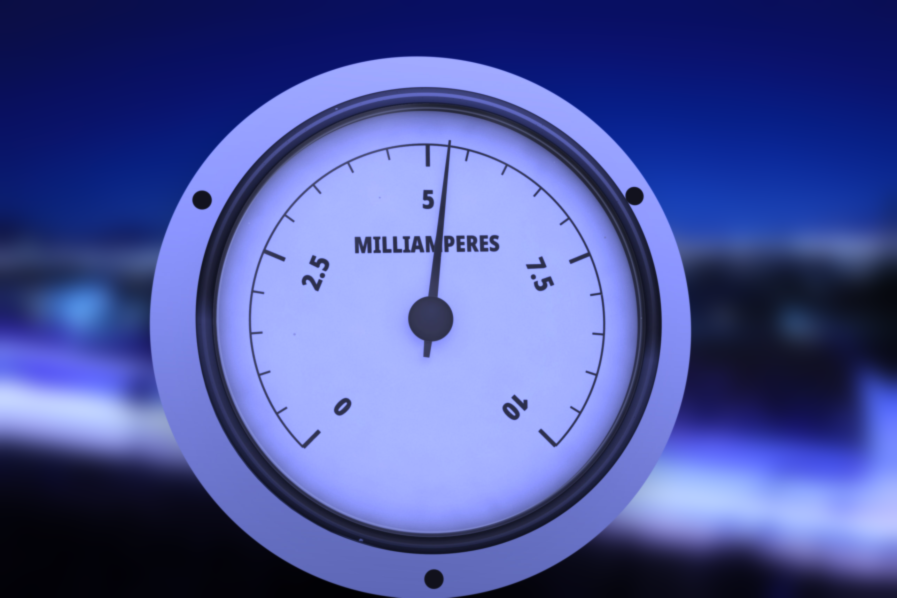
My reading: 5.25 mA
